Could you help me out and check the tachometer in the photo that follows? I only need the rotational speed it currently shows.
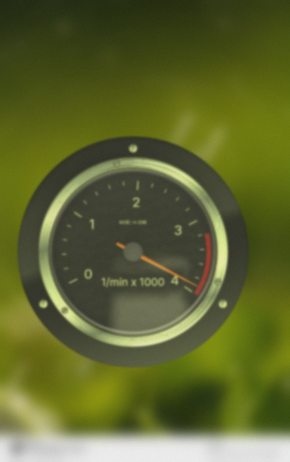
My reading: 3900 rpm
